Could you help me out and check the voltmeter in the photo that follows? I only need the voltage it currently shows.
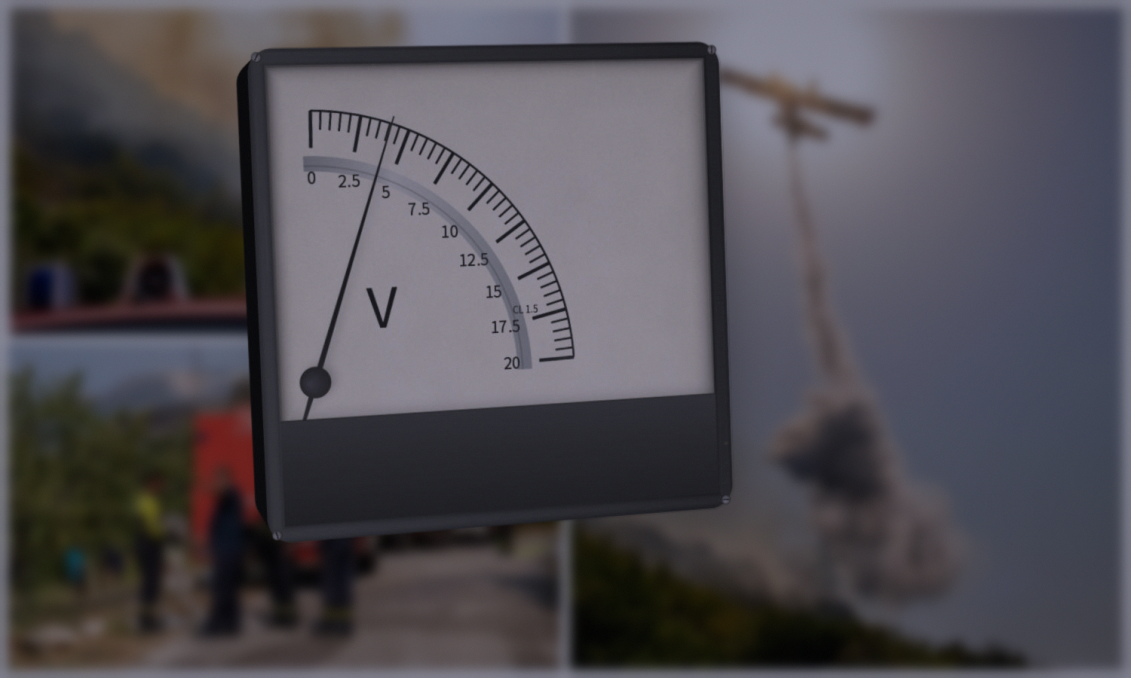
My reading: 4 V
